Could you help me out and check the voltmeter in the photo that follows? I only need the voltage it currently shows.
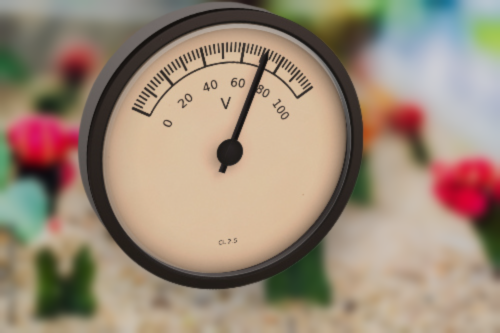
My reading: 70 V
